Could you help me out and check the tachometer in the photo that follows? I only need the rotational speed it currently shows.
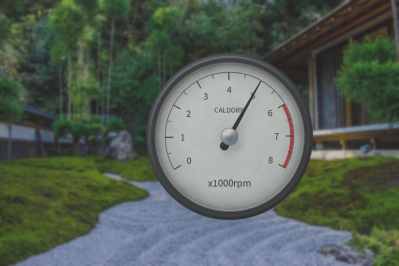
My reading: 5000 rpm
